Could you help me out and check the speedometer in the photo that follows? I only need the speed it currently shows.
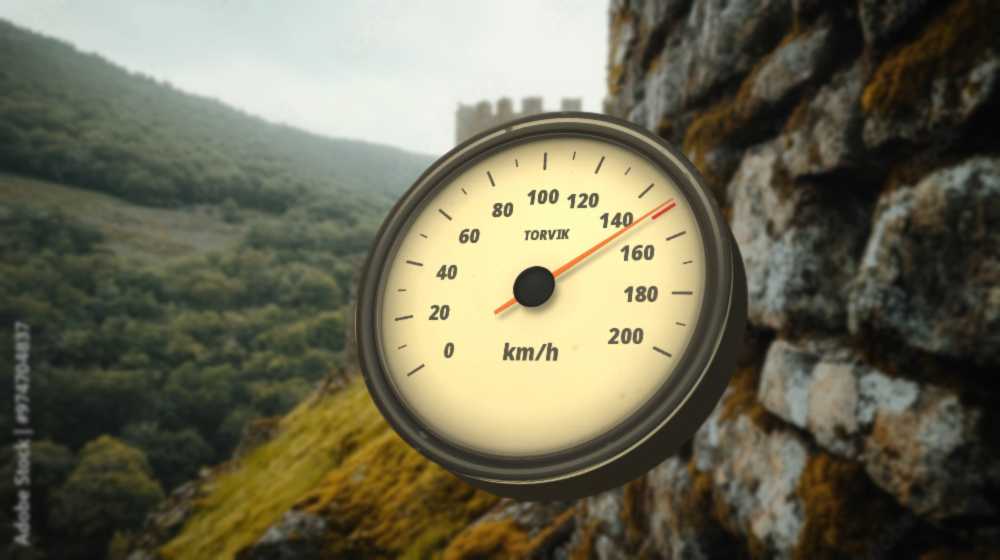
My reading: 150 km/h
